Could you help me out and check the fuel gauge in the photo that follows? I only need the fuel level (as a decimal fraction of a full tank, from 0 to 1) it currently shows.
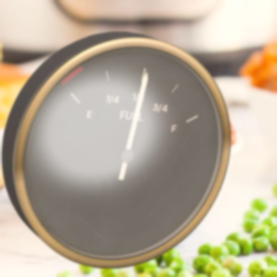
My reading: 0.5
